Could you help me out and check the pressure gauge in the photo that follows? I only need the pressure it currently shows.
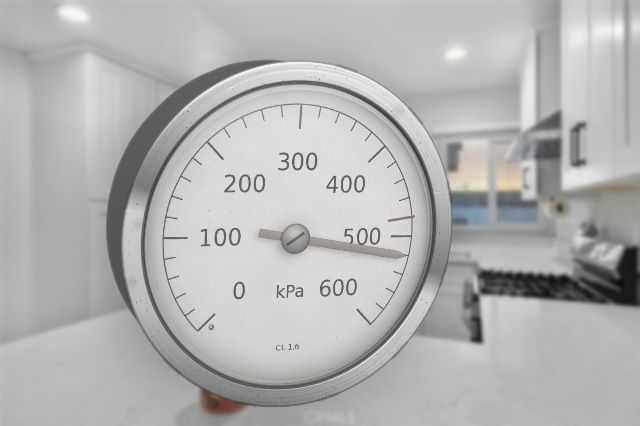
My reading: 520 kPa
